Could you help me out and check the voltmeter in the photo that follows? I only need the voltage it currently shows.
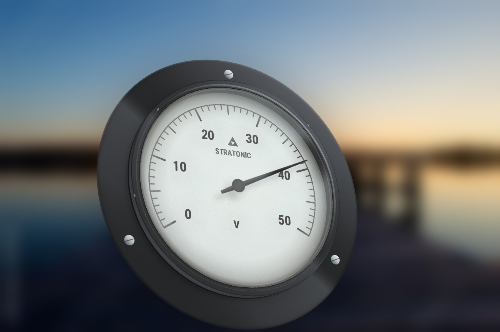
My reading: 39 V
